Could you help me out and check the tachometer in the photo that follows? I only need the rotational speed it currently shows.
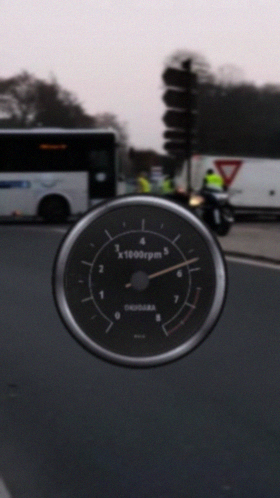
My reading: 5750 rpm
